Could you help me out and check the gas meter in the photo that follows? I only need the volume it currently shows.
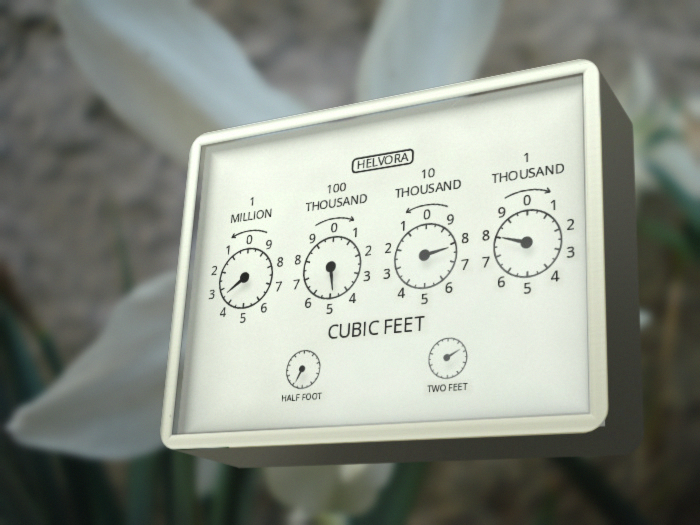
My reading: 347800 ft³
